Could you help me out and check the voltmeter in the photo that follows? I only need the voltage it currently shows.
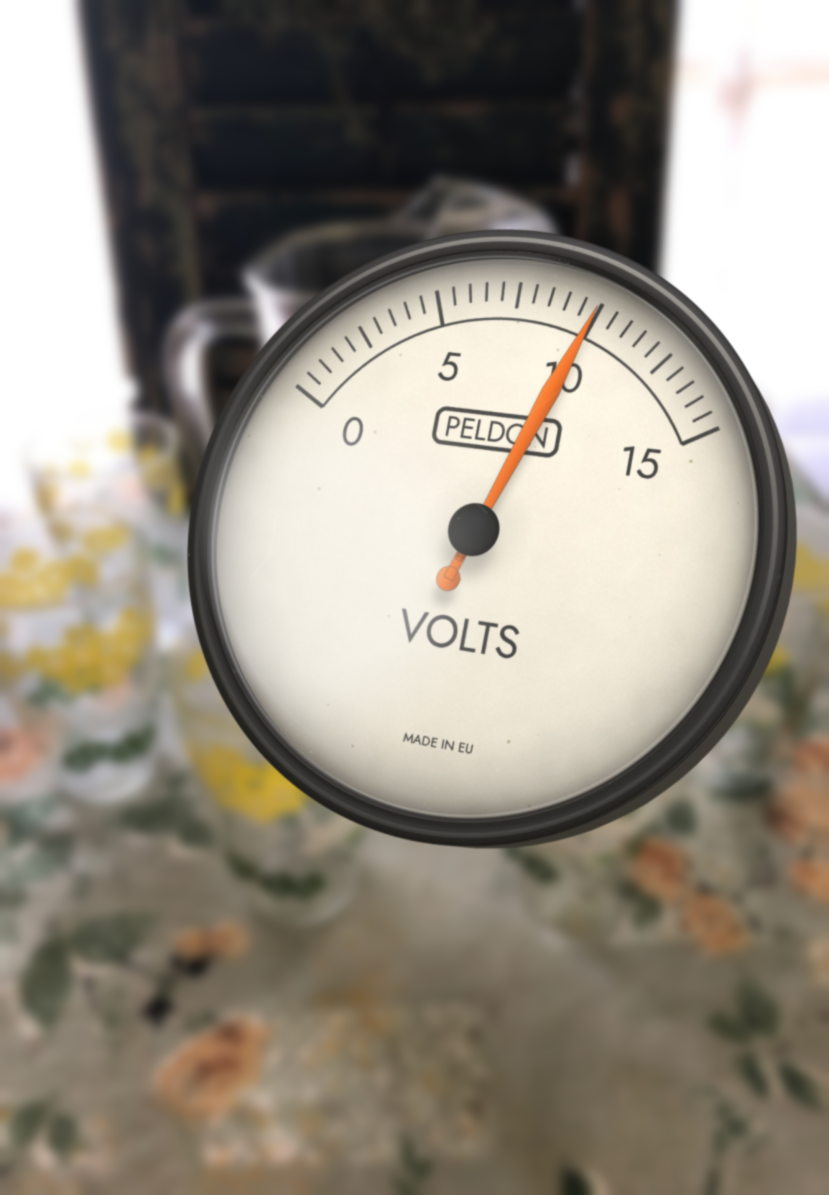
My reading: 10 V
